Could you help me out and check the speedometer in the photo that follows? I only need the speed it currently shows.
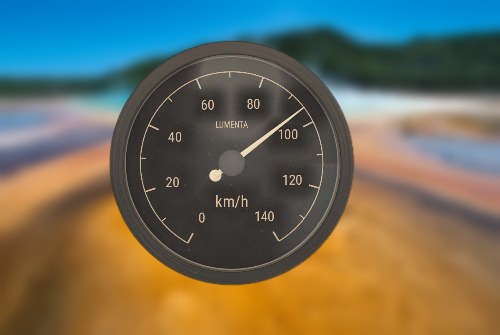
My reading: 95 km/h
